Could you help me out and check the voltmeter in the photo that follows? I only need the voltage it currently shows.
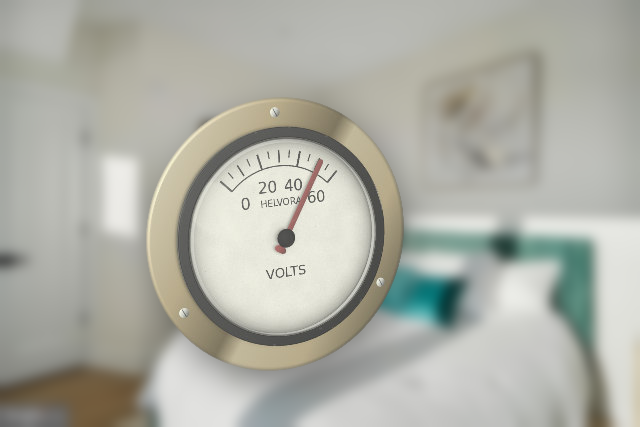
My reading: 50 V
